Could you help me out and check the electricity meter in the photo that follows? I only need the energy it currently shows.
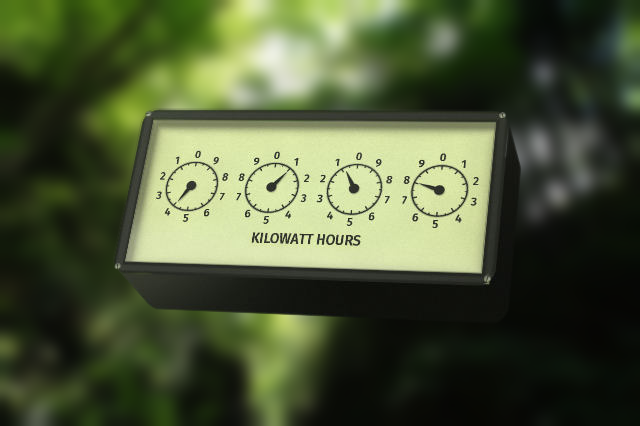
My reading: 4108 kWh
